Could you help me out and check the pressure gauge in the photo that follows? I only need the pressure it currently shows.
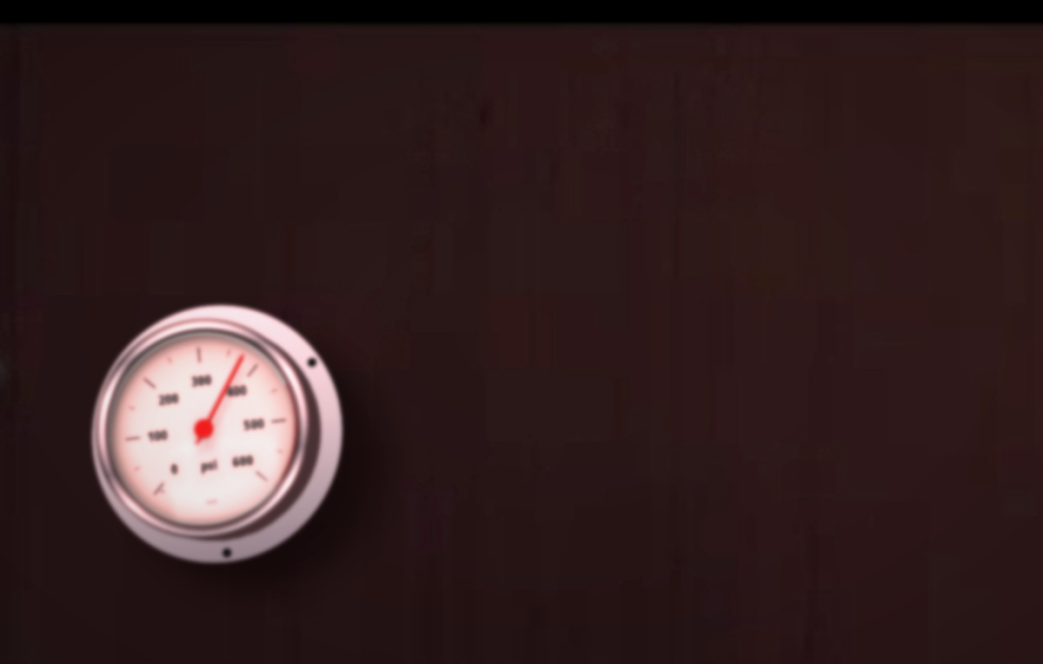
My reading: 375 psi
